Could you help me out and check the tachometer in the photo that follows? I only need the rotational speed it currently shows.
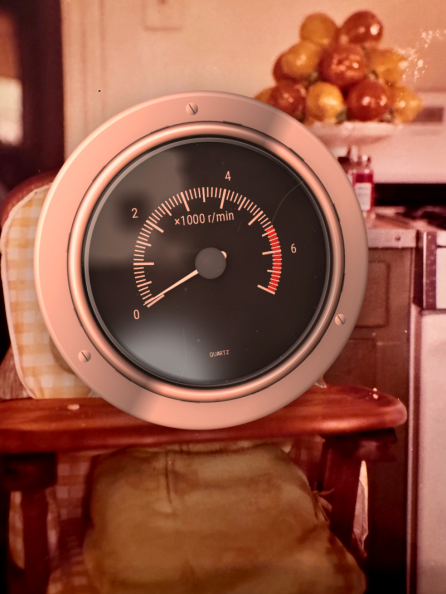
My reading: 100 rpm
